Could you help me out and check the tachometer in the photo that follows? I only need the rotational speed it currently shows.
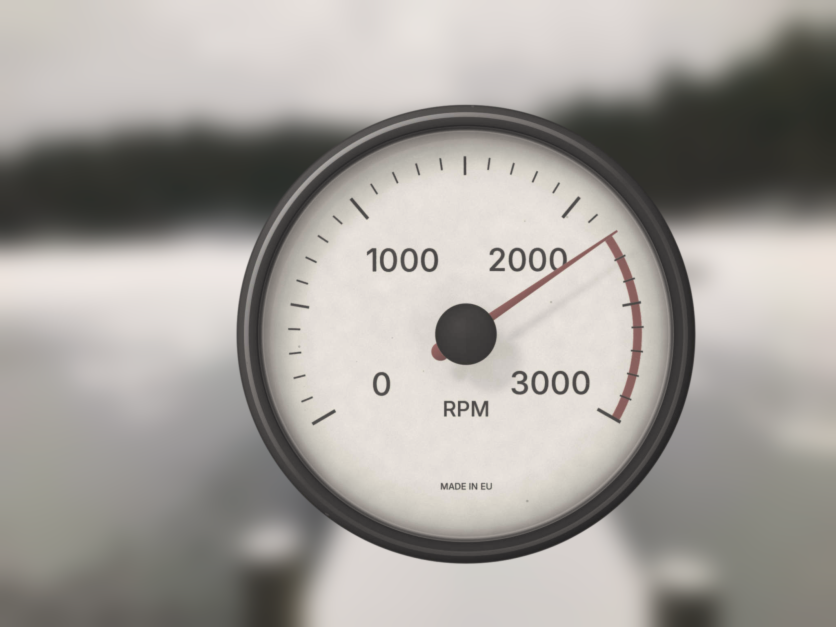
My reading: 2200 rpm
